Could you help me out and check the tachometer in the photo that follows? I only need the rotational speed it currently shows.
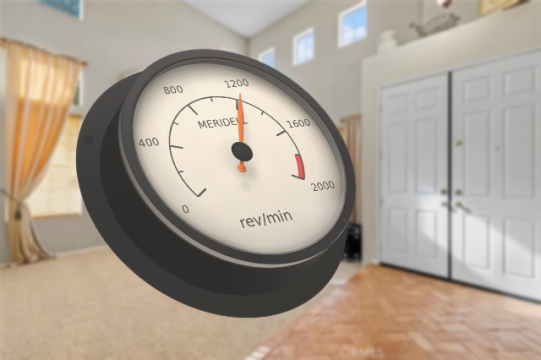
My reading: 1200 rpm
